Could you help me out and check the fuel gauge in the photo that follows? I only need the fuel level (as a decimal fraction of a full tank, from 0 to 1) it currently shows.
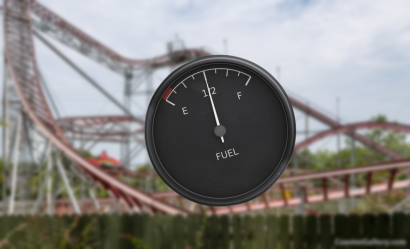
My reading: 0.5
